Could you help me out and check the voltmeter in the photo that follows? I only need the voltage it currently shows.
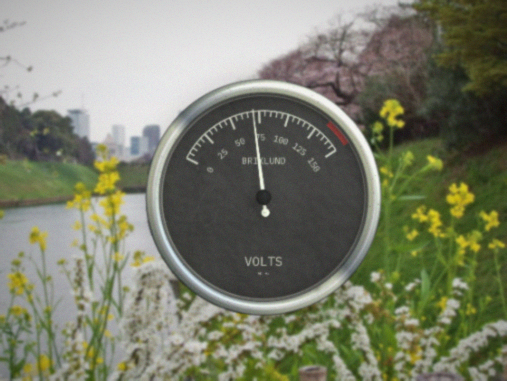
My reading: 70 V
